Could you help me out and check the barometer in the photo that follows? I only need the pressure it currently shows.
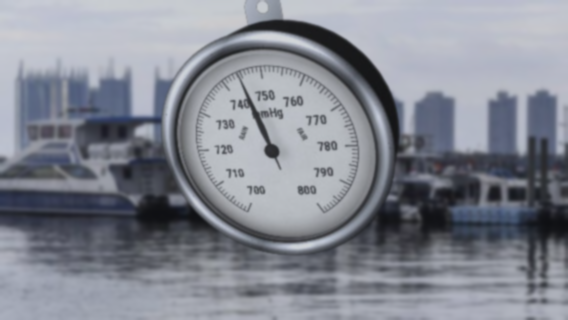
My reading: 745 mmHg
